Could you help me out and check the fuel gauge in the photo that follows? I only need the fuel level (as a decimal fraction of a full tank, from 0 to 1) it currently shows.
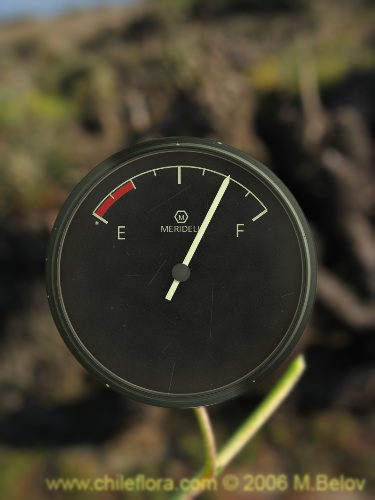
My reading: 0.75
